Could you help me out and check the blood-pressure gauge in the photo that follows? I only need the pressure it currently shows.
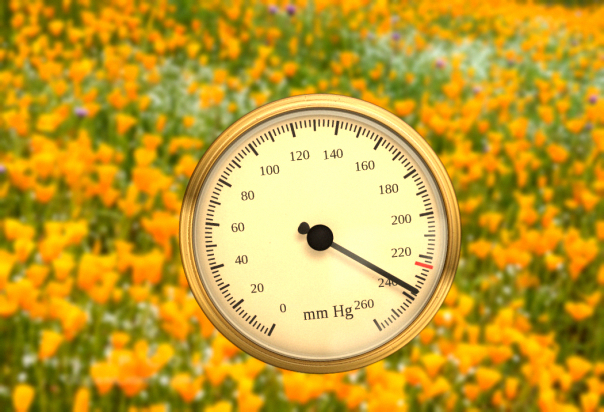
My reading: 236 mmHg
